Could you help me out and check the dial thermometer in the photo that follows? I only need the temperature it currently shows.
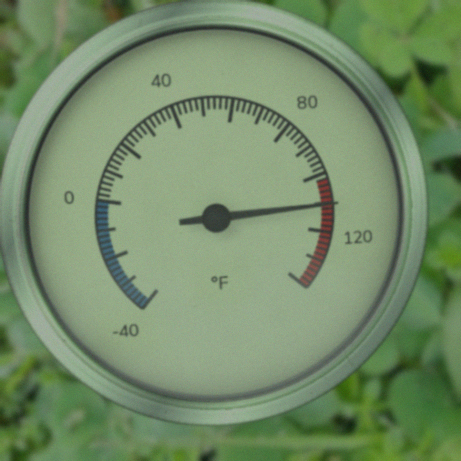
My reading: 110 °F
